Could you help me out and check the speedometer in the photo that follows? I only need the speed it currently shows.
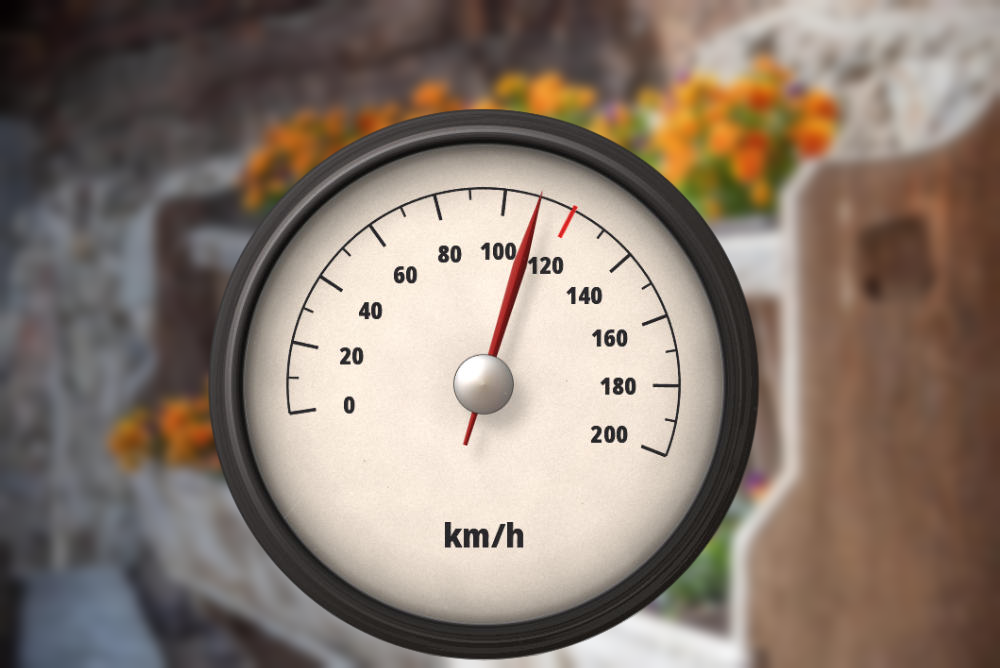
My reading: 110 km/h
